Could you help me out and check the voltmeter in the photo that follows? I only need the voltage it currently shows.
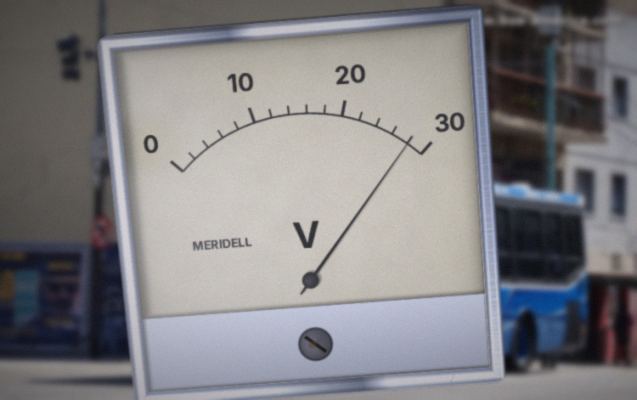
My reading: 28 V
